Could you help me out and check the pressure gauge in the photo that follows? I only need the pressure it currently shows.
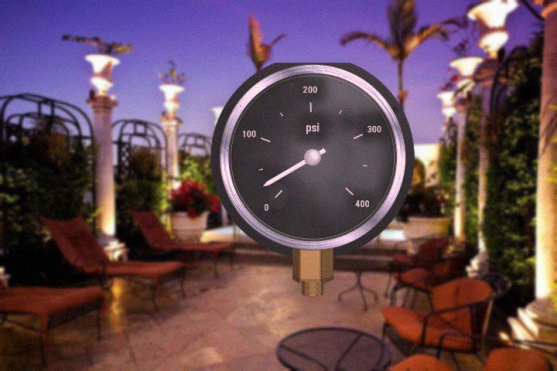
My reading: 25 psi
